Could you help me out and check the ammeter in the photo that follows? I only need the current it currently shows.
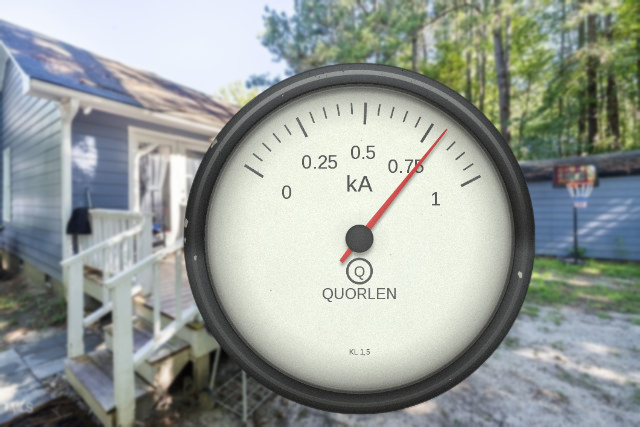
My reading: 0.8 kA
